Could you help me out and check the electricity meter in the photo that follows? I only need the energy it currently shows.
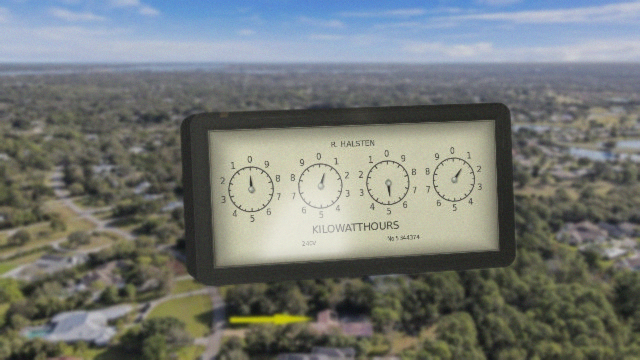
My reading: 51 kWh
